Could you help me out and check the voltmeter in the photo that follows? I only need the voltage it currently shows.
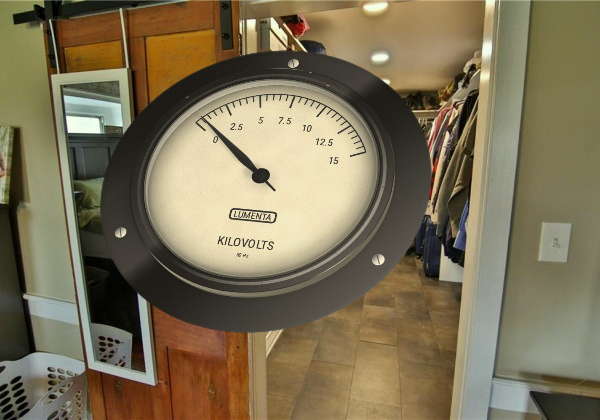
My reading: 0.5 kV
